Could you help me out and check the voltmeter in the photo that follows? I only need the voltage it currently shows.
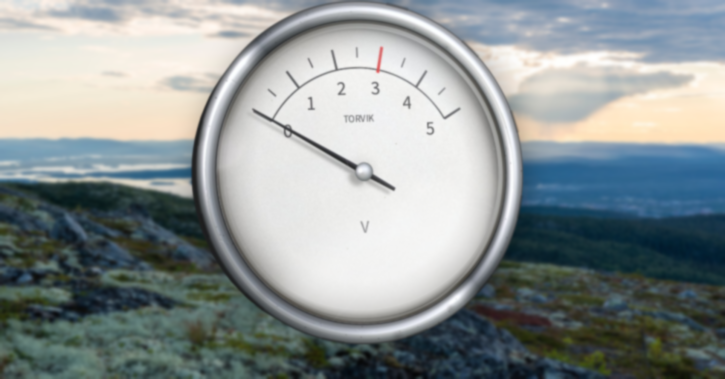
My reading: 0 V
